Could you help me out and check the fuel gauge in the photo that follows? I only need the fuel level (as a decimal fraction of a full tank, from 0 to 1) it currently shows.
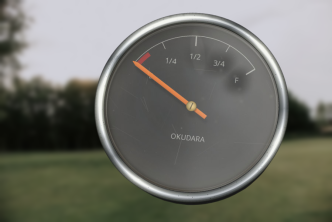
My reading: 0
